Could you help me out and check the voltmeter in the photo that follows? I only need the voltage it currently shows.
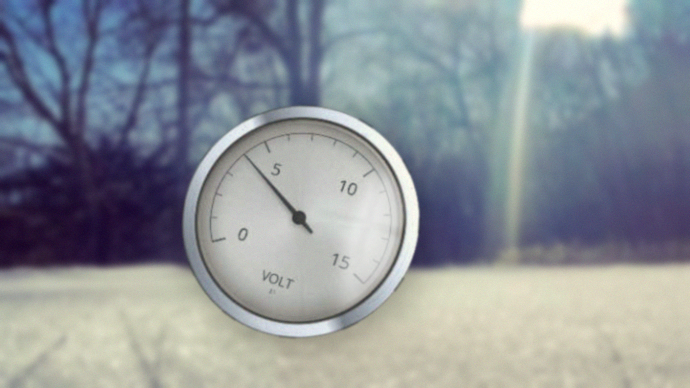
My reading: 4 V
